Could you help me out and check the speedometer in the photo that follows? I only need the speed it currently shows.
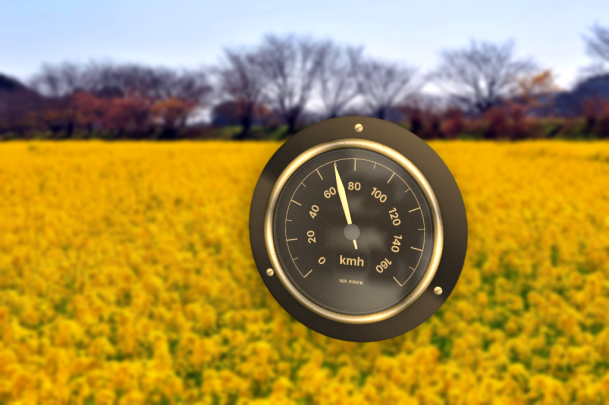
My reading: 70 km/h
